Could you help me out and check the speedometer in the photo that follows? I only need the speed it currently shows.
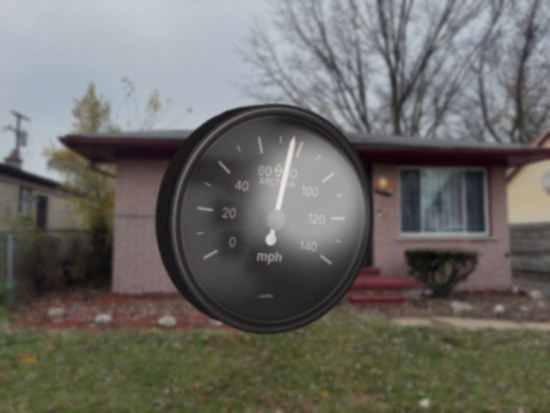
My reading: 75 mph
